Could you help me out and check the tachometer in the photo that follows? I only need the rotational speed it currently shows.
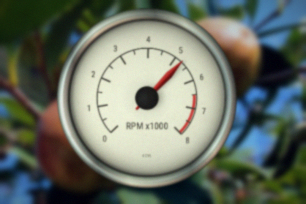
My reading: 5250 rpm
